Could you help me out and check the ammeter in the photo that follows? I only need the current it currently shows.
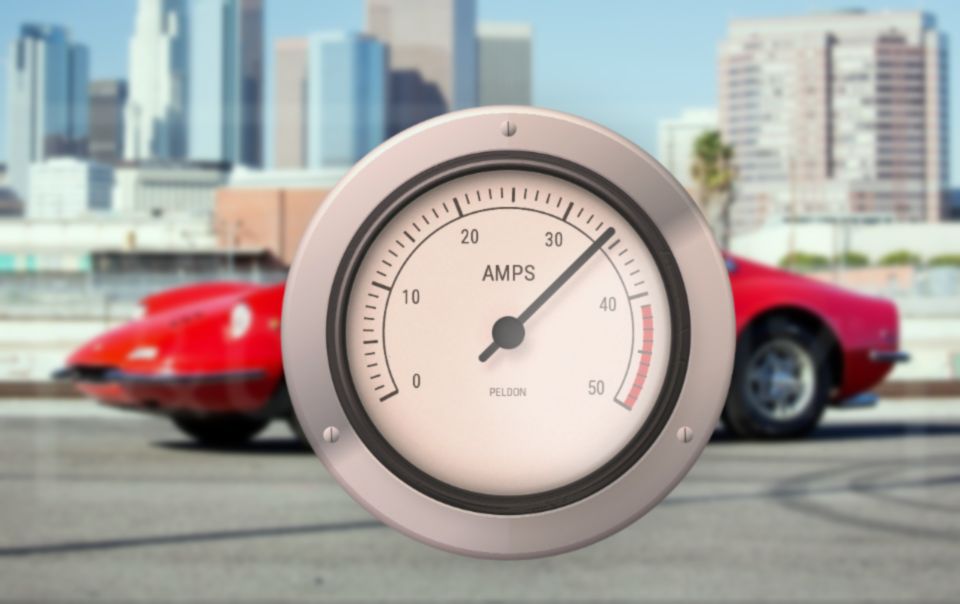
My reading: 34 A
